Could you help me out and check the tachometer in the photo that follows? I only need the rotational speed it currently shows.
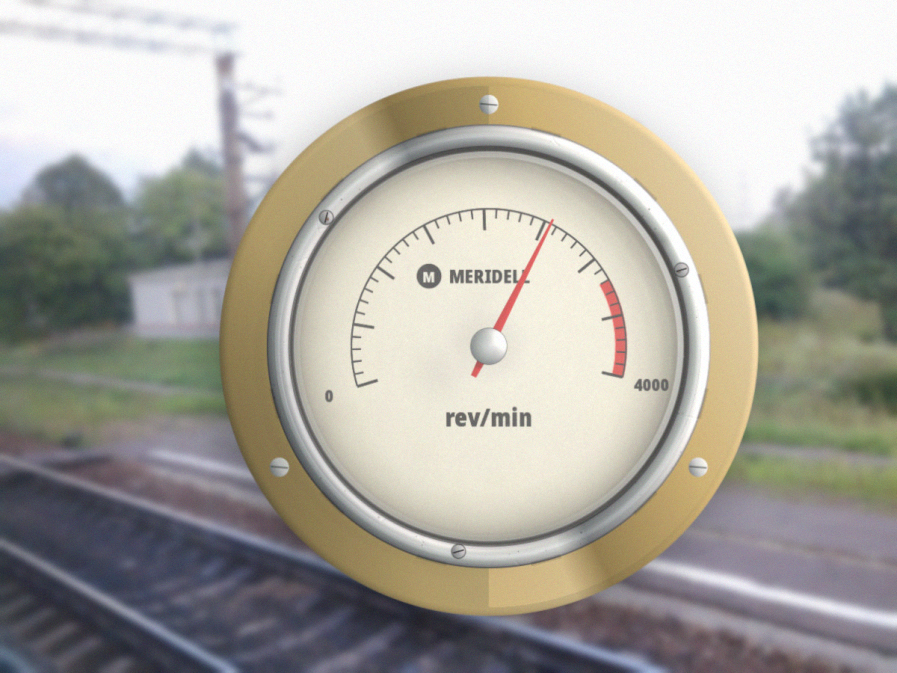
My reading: 2550 rpm
